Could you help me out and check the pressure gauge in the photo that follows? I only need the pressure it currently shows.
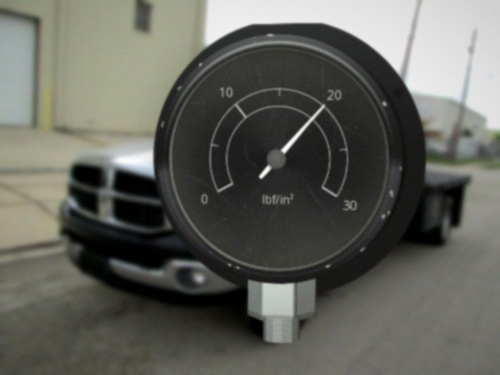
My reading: 20 psi
